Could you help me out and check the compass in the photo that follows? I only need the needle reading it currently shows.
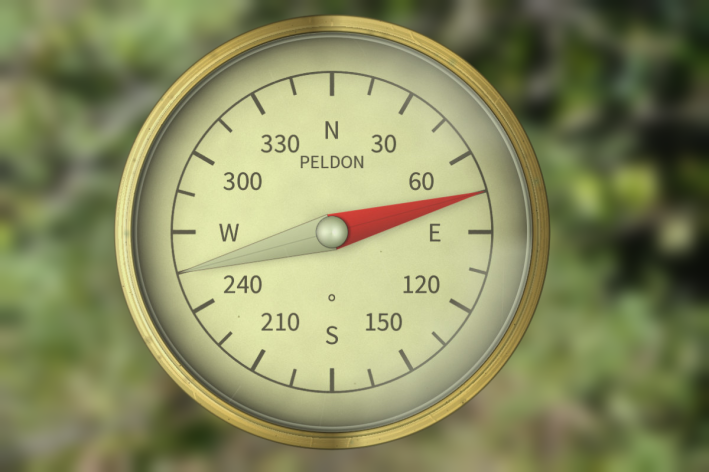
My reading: 75 °
